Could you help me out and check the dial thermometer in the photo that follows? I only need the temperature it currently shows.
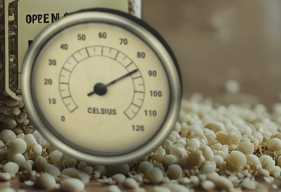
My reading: 85 °C
